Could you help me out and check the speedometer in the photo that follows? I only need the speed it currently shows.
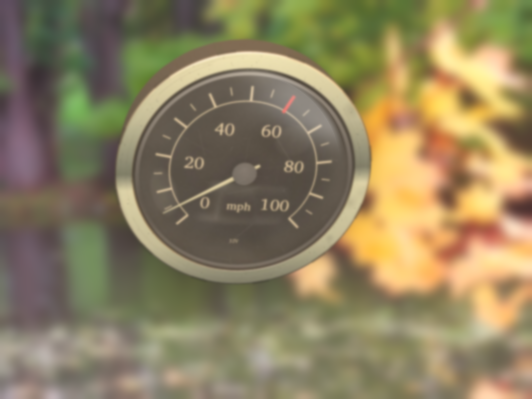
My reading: 5 mph
